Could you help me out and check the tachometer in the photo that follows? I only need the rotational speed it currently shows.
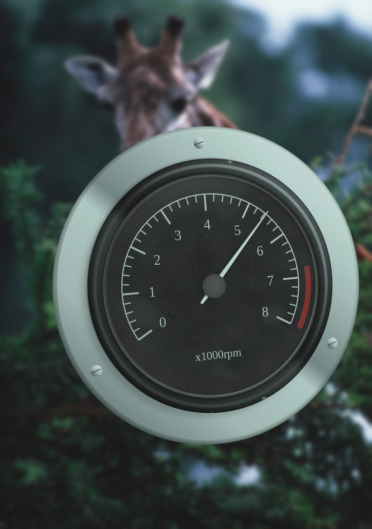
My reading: 5400 rpm
